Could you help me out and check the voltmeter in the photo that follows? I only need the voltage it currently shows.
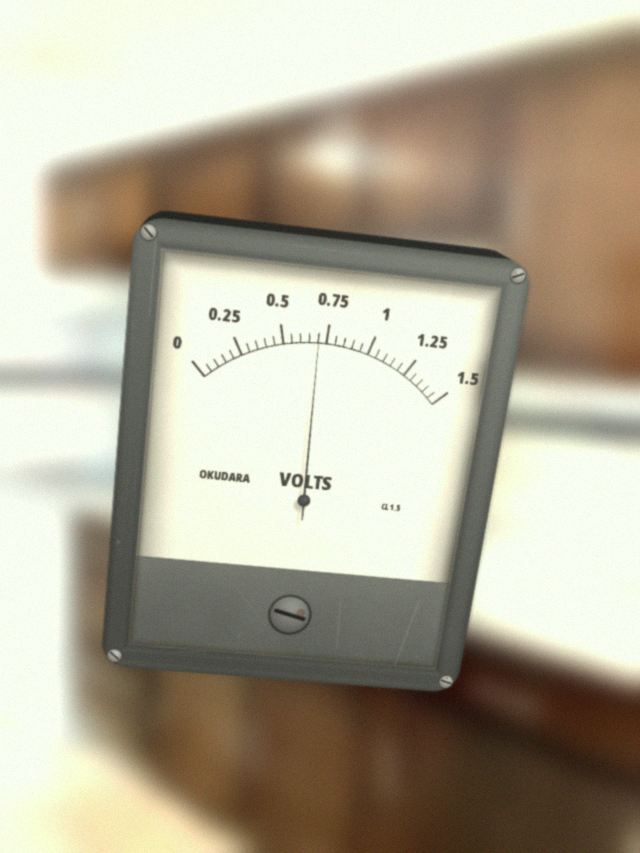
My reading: 0.7 V
